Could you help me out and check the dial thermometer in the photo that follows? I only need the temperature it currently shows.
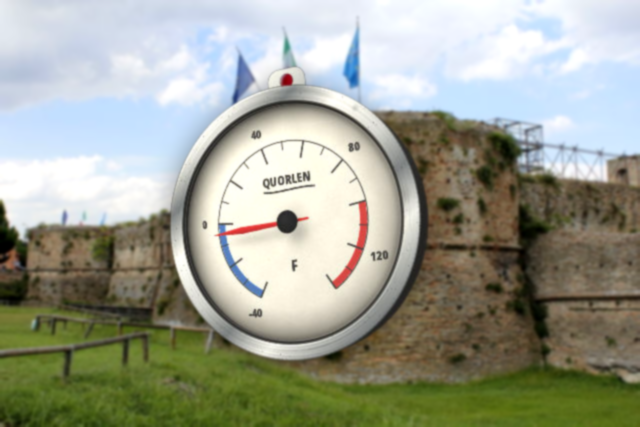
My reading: -5 °F
